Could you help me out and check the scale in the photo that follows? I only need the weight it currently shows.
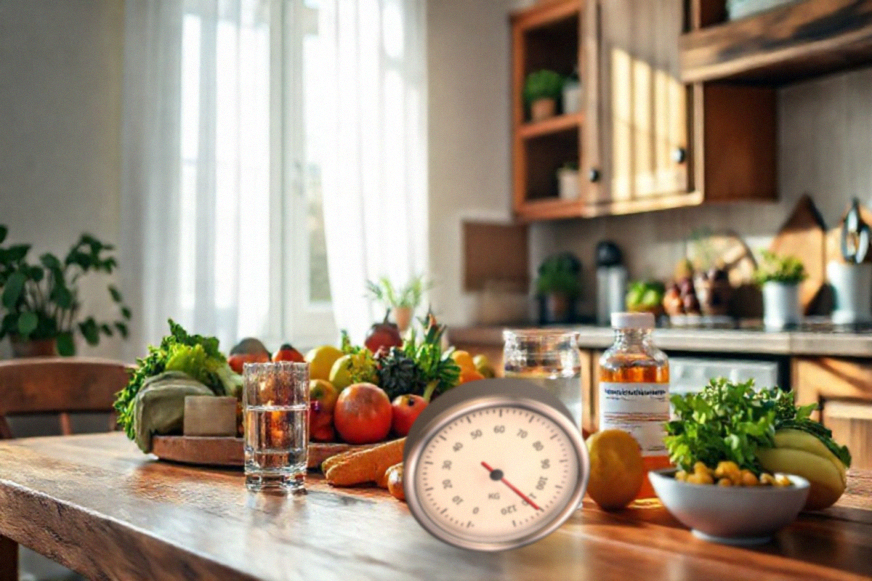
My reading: 110 kg
